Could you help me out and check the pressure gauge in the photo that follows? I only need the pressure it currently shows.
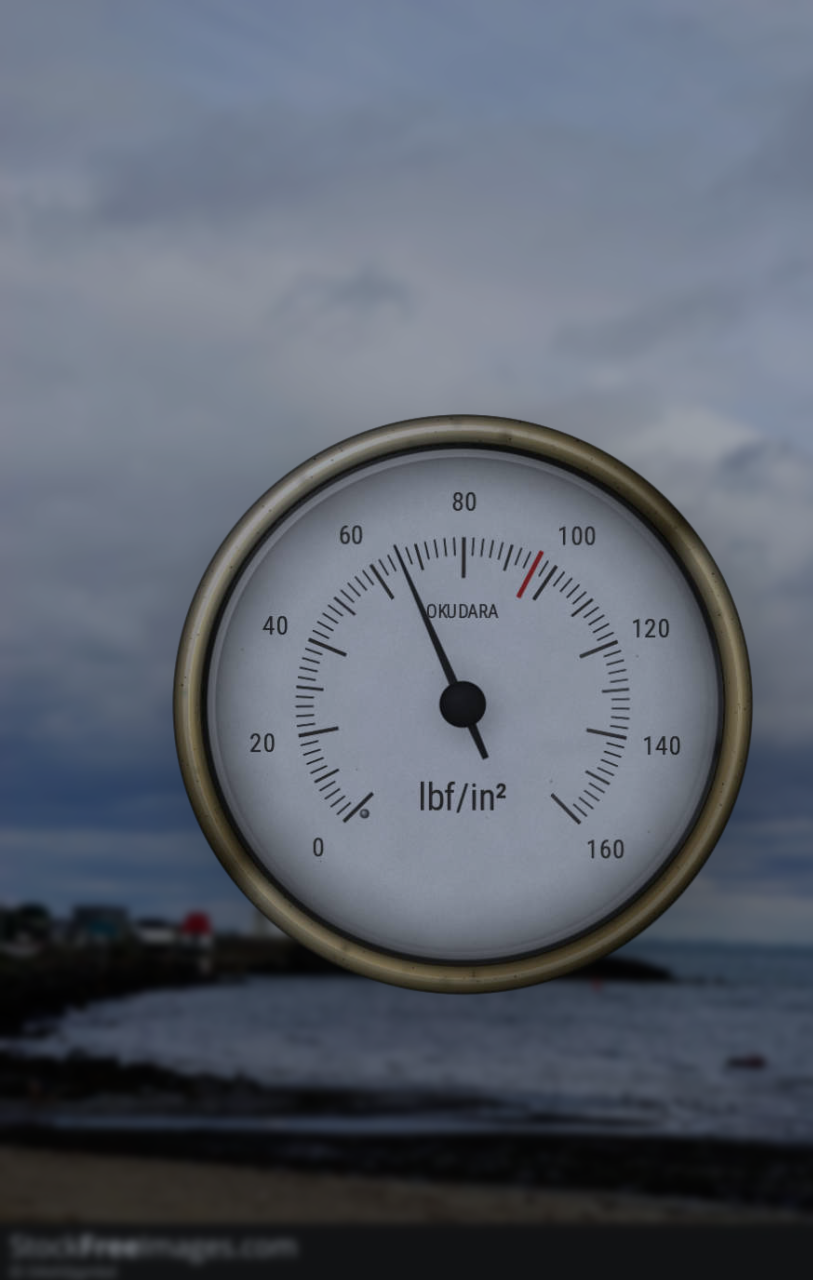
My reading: 66 psi
